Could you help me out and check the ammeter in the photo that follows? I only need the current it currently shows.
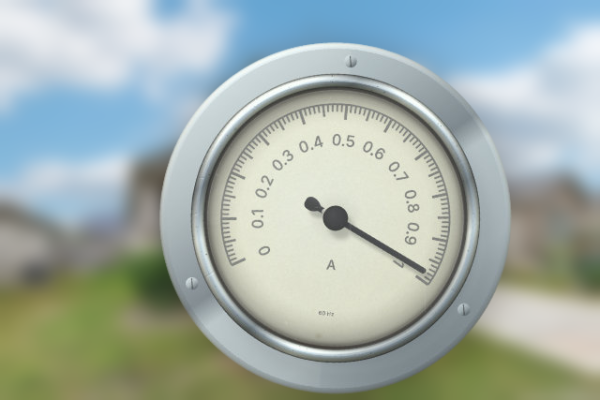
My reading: 0.98 A
